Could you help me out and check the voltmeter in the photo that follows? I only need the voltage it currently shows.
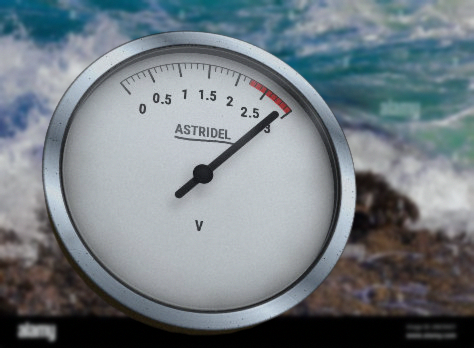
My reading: 2.9 V
